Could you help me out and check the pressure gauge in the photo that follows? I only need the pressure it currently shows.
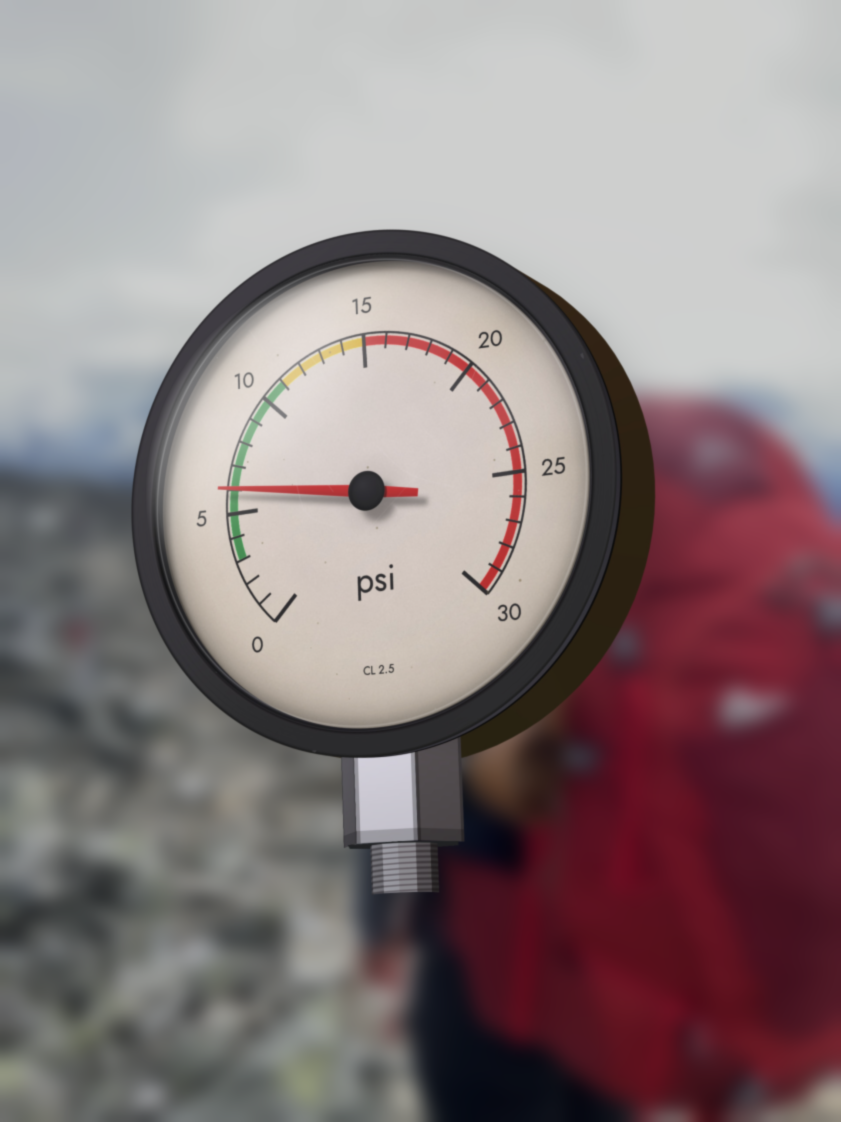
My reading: 6 psi
